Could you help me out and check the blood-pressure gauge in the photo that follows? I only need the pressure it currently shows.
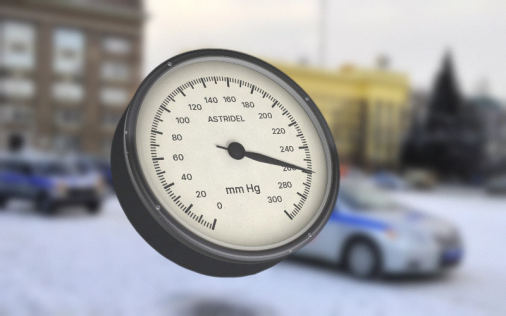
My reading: 260 mmHg
